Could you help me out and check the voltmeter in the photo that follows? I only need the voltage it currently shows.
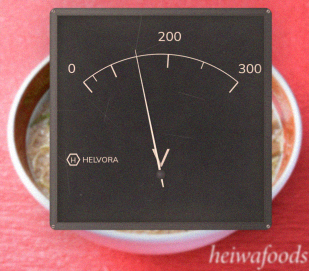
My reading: 150 V
